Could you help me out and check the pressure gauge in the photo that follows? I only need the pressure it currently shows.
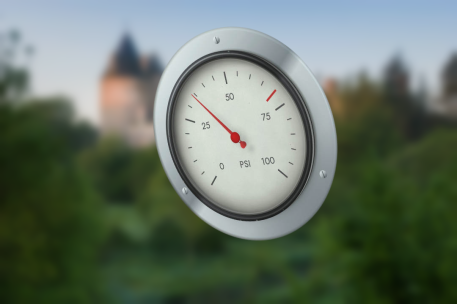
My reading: 35 psi
